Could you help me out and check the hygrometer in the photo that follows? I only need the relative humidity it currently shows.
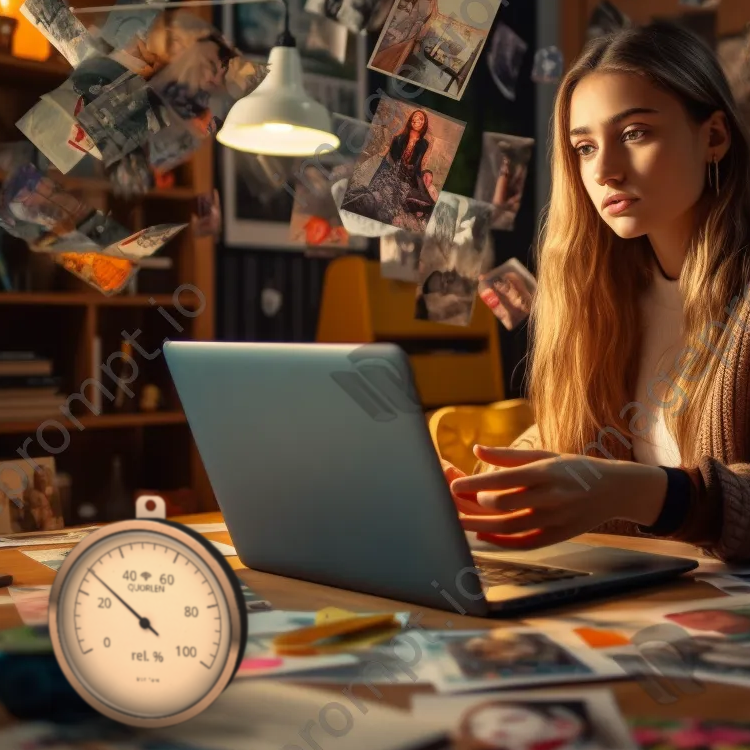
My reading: 28 %
